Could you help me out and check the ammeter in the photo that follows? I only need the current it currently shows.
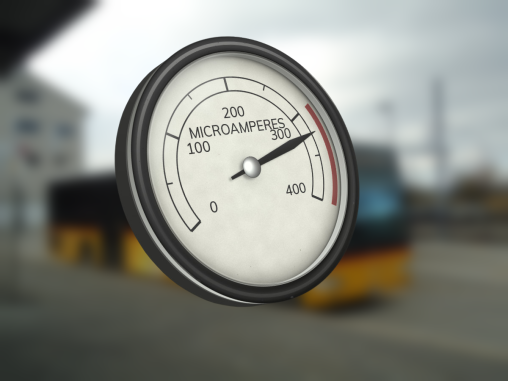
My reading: 325 µA
